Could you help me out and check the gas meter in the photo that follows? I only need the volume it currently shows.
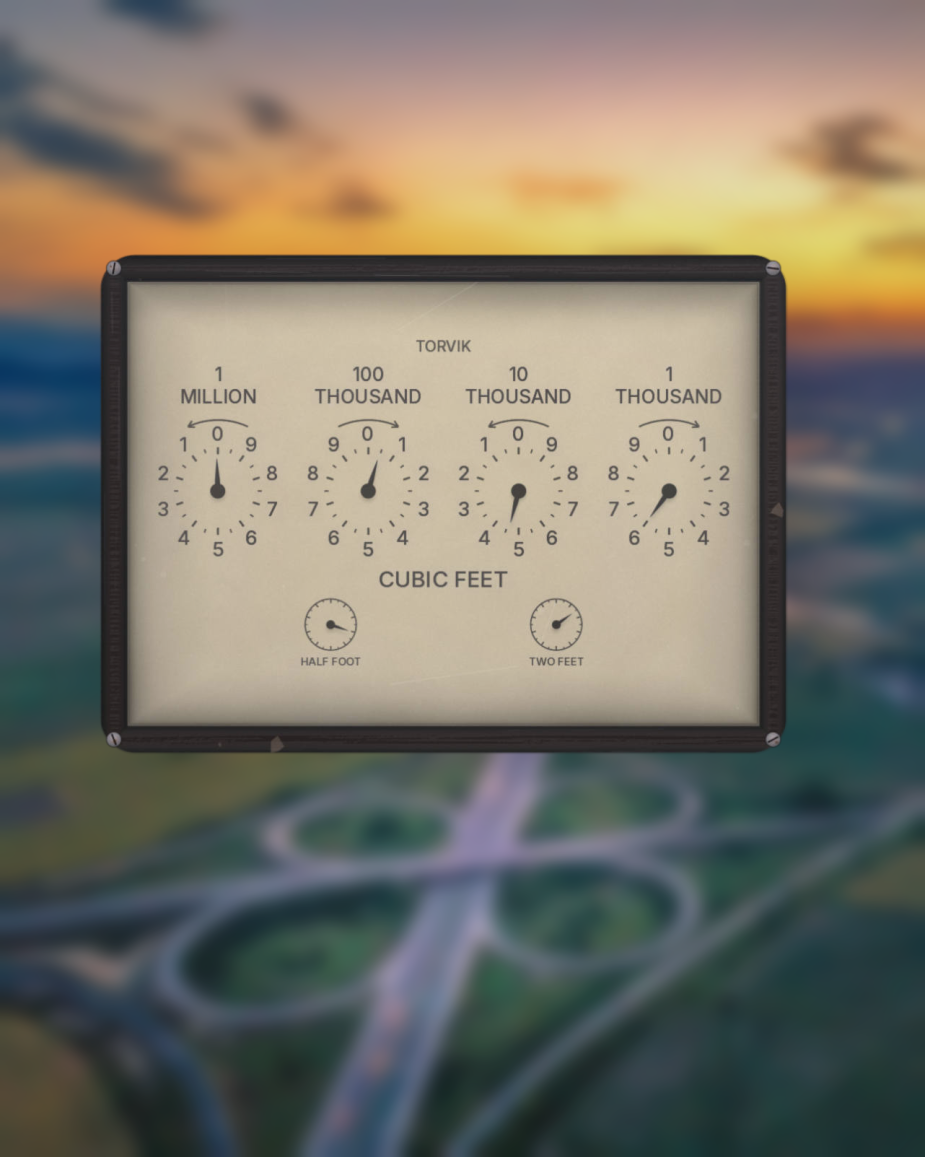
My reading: 4600 ft³
